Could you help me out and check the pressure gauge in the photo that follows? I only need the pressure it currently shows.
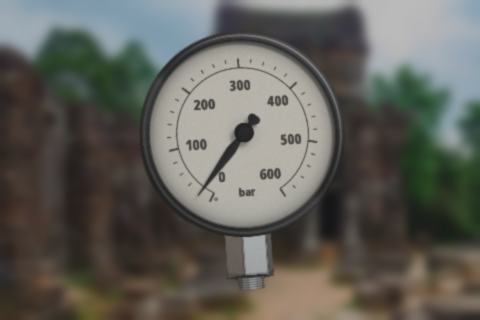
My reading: 20 bar
